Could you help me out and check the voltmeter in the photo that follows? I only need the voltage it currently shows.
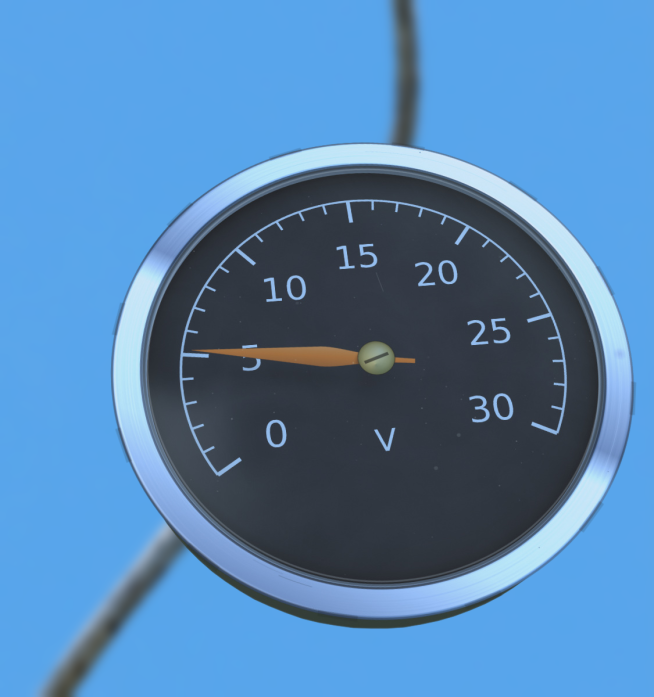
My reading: 5 V
